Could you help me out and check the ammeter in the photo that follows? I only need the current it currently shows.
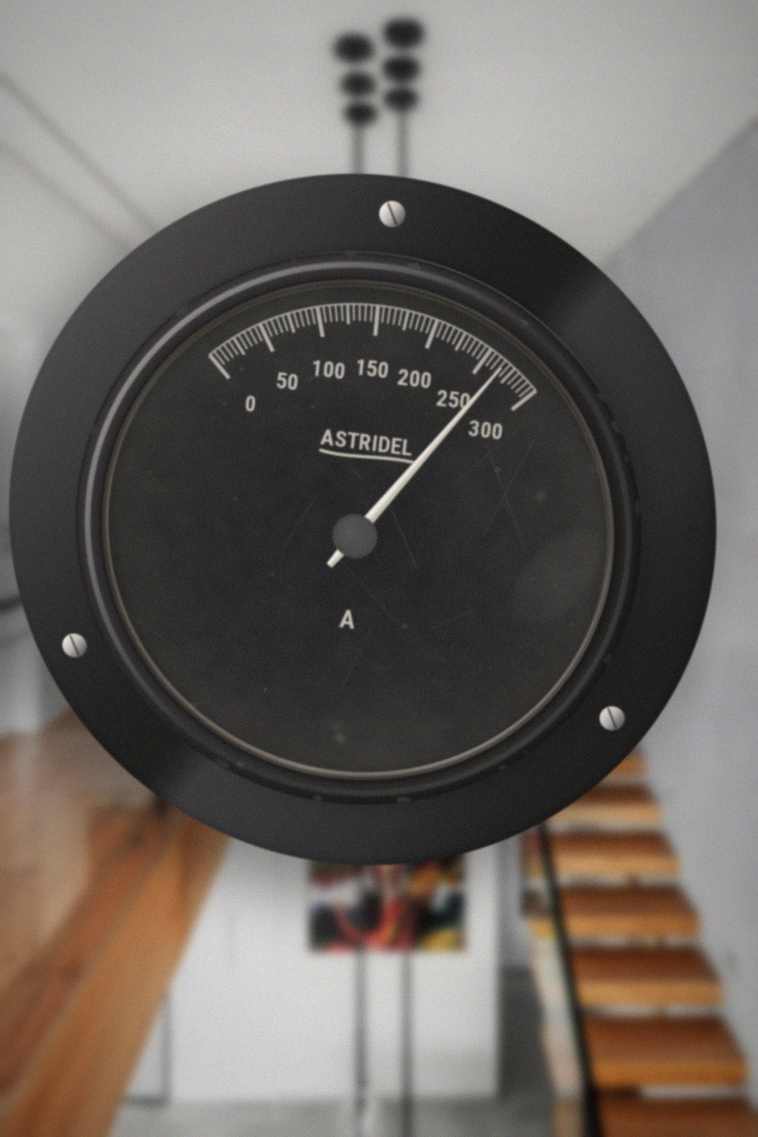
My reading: 265 A
